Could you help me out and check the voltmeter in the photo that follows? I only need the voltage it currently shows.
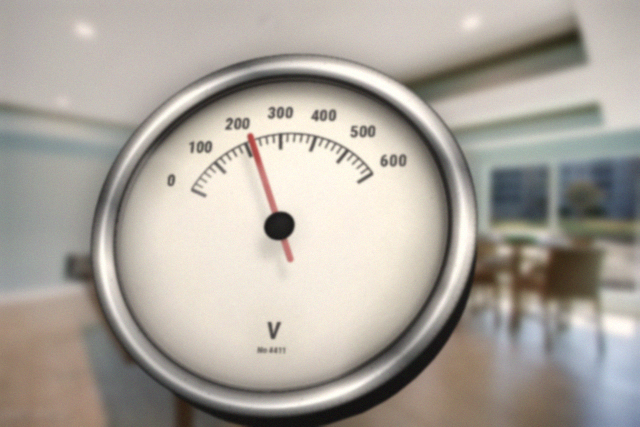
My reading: 220 V
